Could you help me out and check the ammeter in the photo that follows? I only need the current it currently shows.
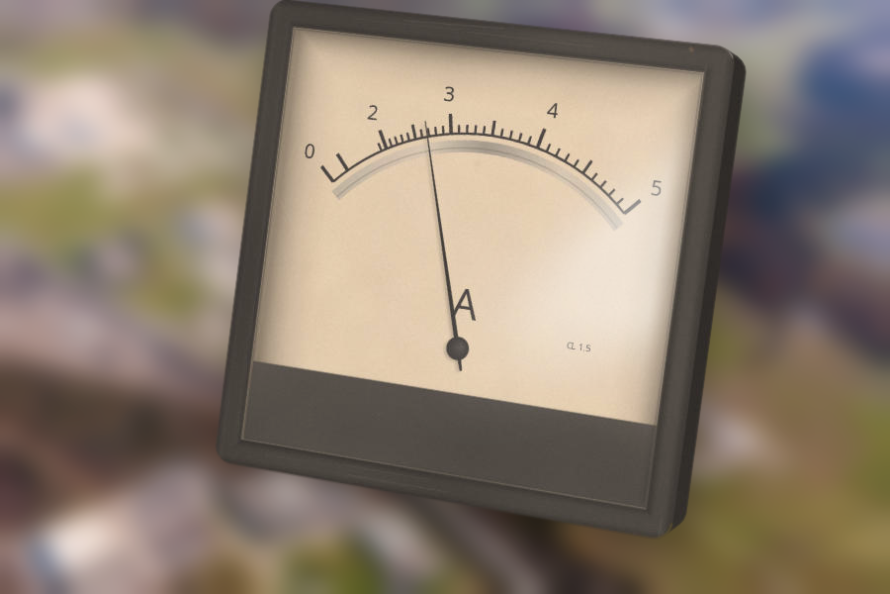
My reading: 2.7 A
